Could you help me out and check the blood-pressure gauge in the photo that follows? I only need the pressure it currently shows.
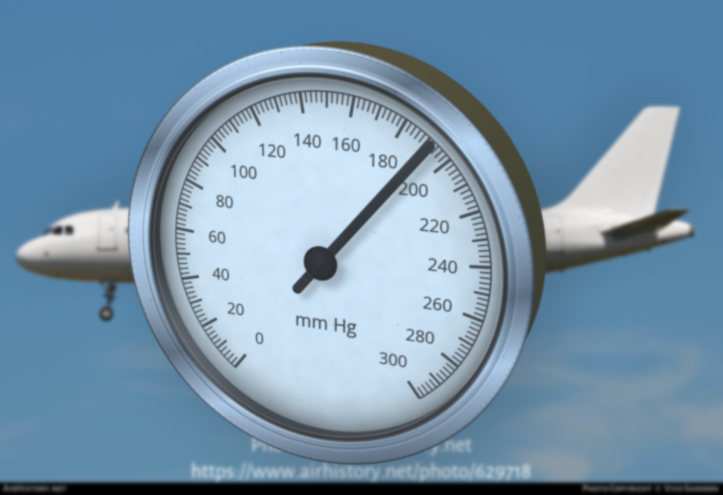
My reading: 192 mmHg
